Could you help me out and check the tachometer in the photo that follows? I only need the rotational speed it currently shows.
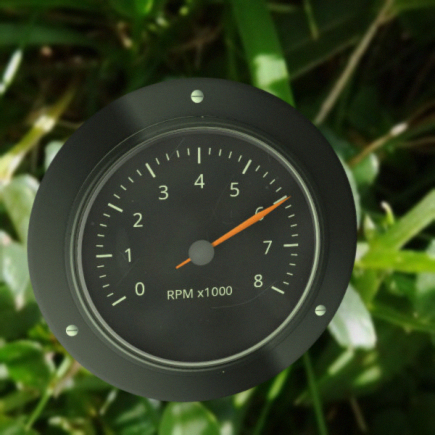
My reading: 6000 rpm
